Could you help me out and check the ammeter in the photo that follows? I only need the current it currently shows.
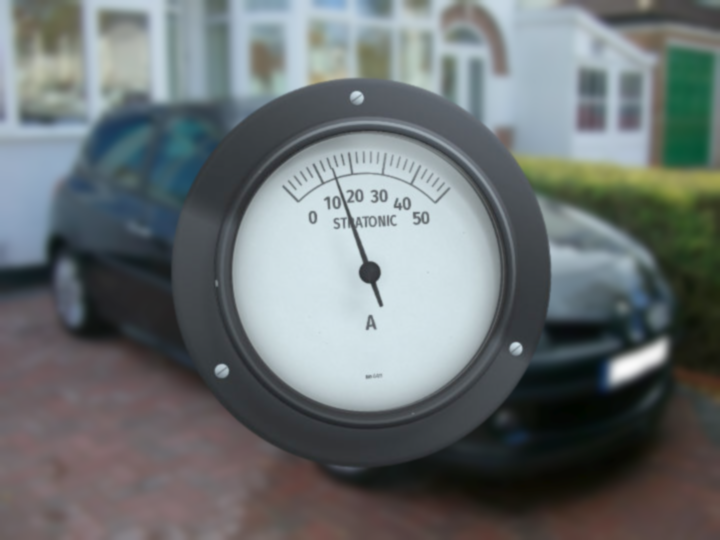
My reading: 14 A
